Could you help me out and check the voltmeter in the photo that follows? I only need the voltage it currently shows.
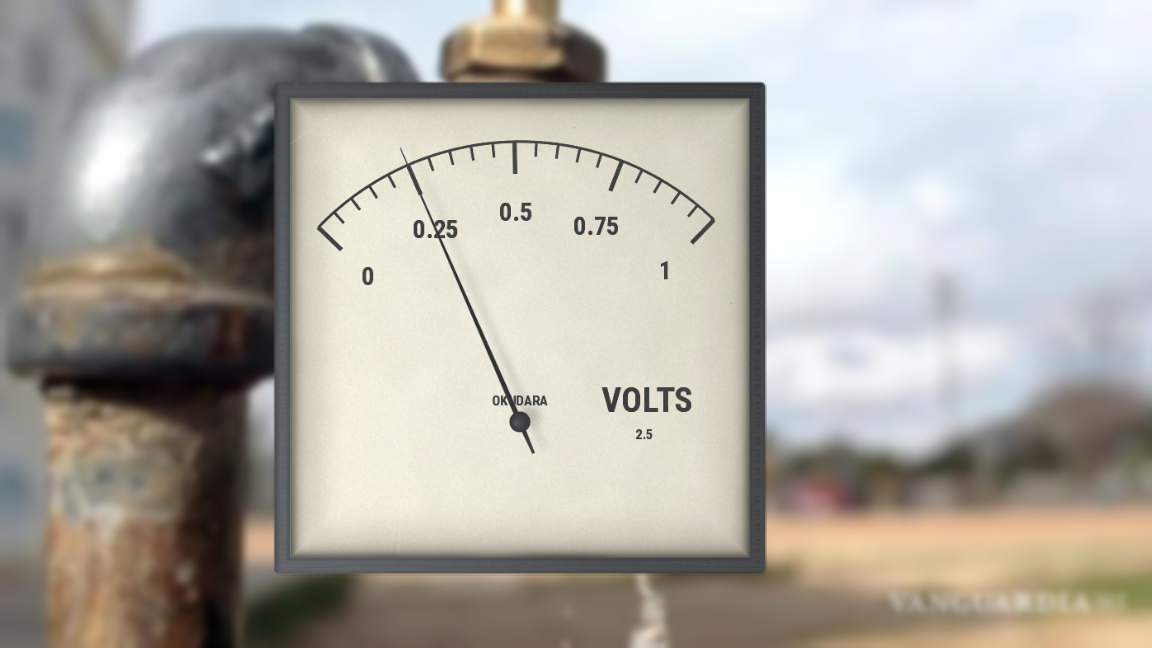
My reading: 0.25 V
